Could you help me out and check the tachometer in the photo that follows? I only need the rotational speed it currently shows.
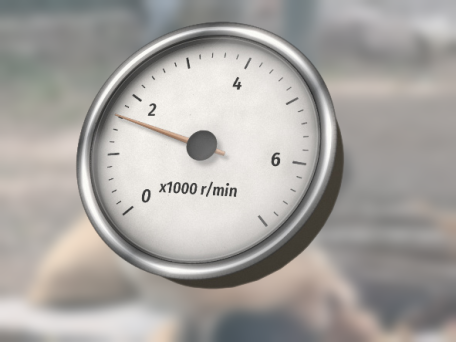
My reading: 1600 rpm
